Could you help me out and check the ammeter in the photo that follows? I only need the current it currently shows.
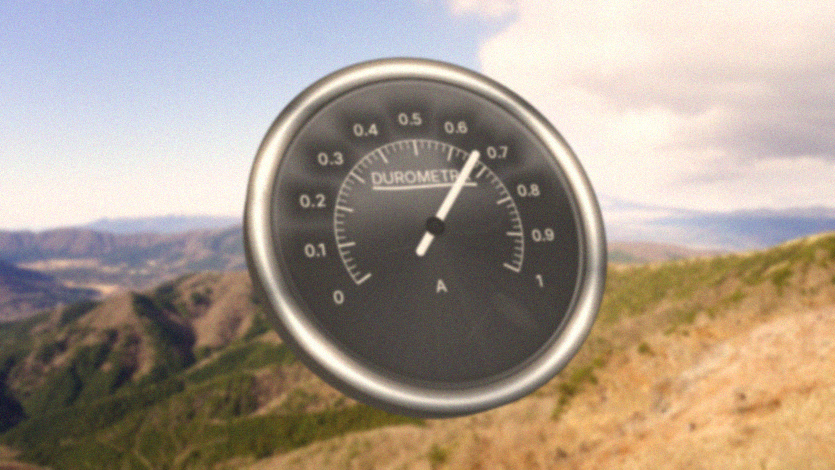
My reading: 0.66 A
